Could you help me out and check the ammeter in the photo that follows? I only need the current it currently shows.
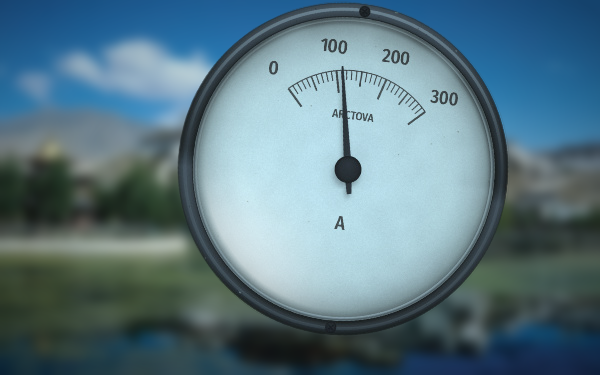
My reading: 110 A
